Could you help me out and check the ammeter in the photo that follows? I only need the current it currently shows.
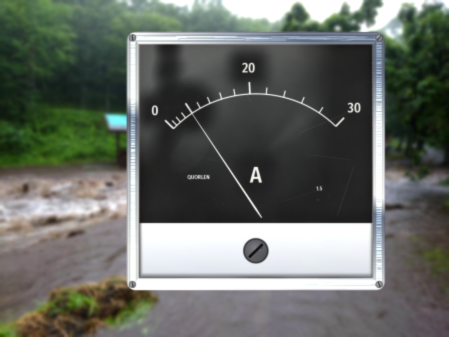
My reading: 10 A
